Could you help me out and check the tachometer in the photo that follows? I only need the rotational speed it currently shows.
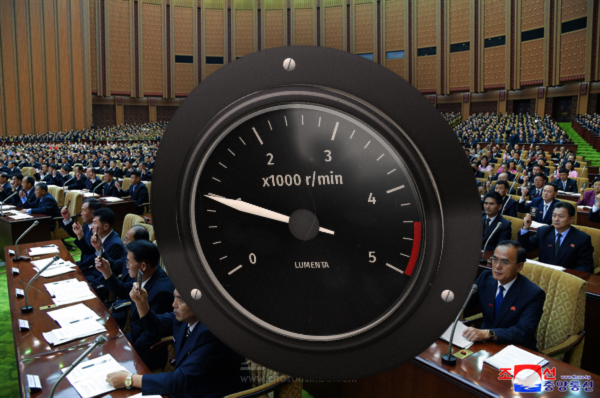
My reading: 1000 rpm
